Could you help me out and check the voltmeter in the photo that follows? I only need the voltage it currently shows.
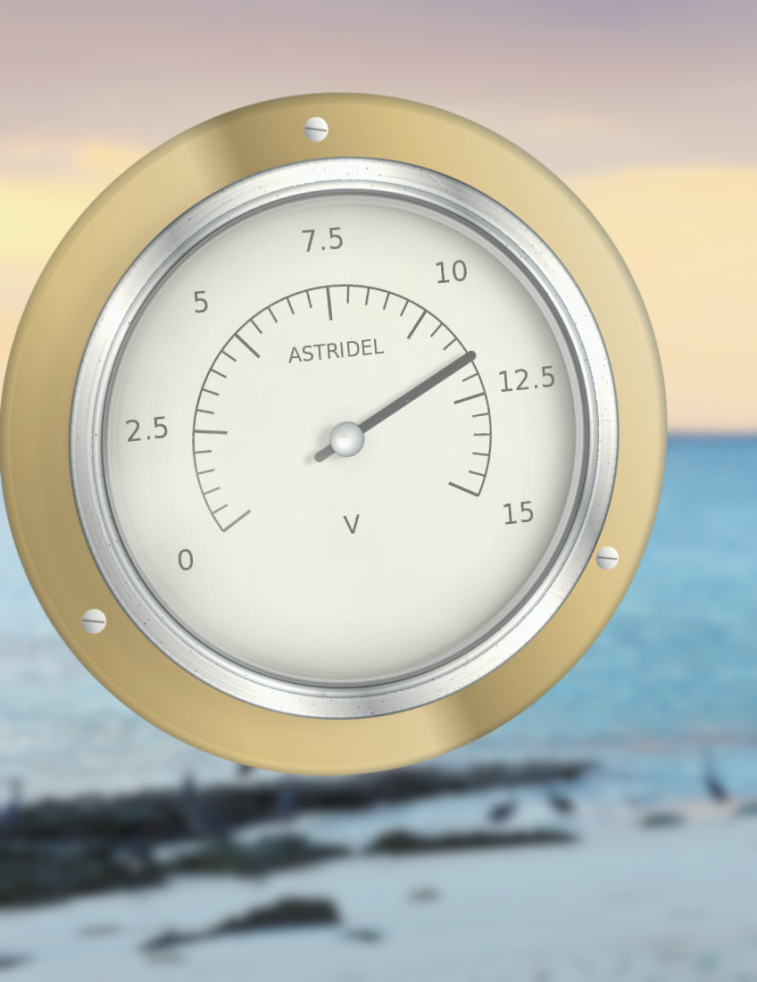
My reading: 11.5 V
